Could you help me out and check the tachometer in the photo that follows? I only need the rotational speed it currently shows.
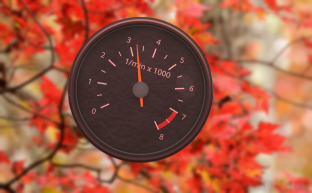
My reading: 3250 rpm
